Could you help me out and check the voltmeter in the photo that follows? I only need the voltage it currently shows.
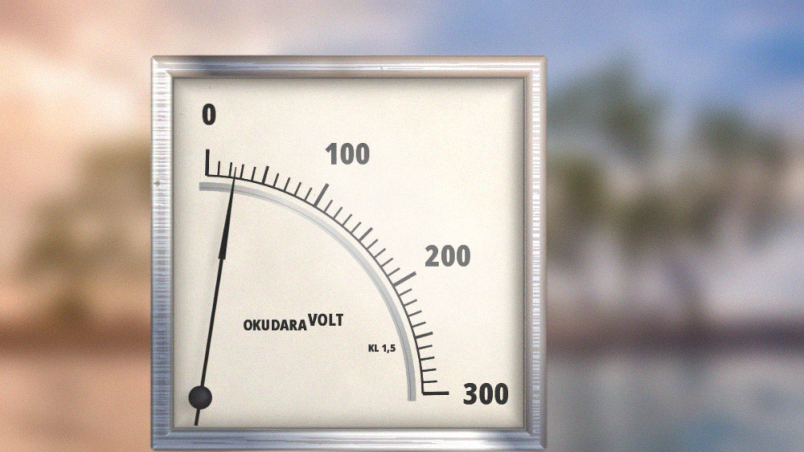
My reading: 25 V
